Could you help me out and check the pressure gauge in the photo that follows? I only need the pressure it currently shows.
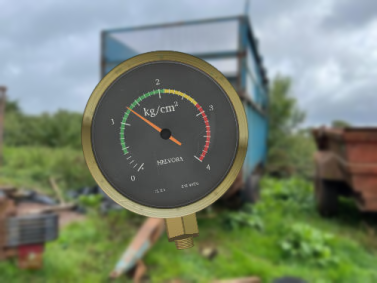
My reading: 1.3 kg/cm²
